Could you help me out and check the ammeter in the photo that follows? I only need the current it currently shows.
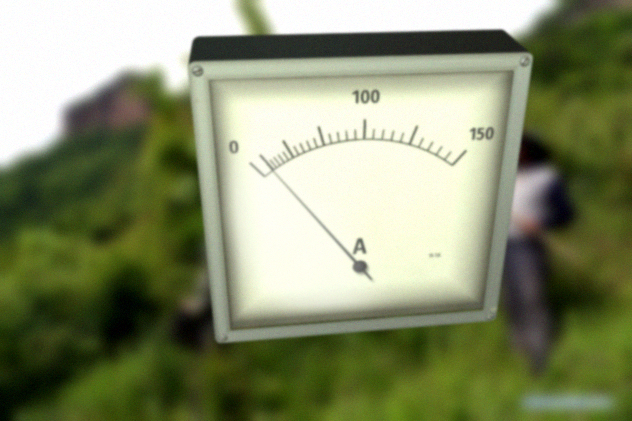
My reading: 25 A
